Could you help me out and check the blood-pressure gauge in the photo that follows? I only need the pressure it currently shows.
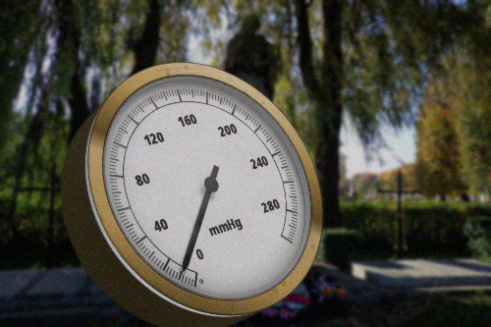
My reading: 10 mmHg
